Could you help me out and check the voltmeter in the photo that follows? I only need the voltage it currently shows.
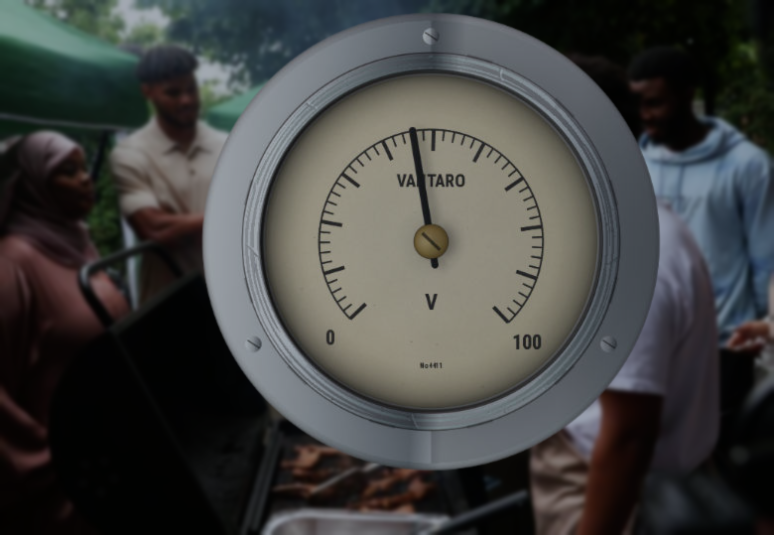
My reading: 46 V
